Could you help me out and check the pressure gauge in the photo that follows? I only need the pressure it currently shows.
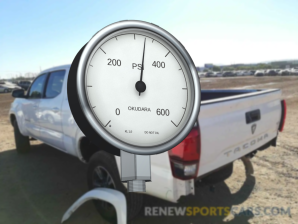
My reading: 325 psi
